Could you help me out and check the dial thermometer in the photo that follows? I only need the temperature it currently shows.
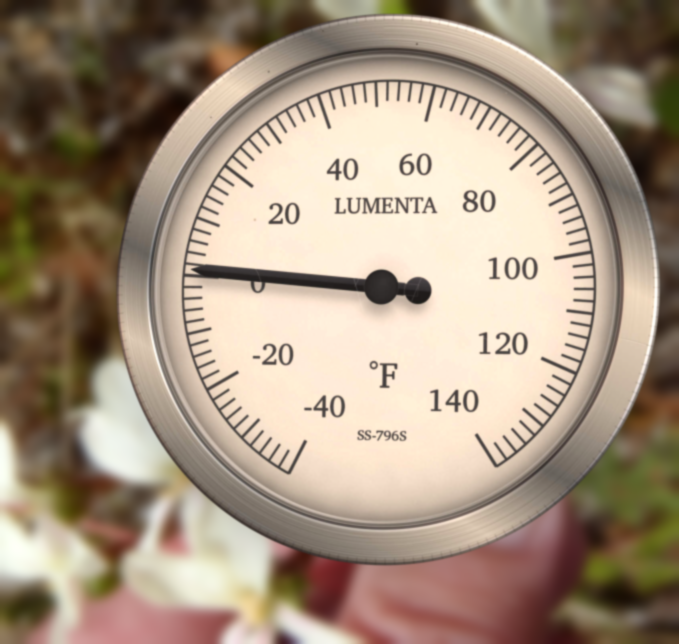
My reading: 1 °F
